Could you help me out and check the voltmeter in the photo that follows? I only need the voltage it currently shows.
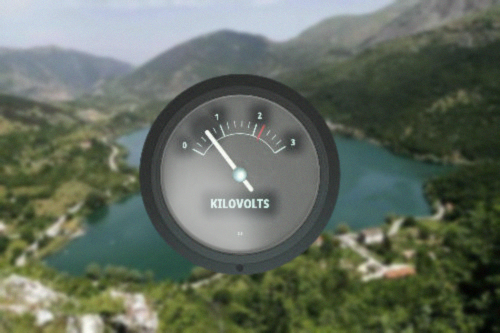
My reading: 0.6 kV
